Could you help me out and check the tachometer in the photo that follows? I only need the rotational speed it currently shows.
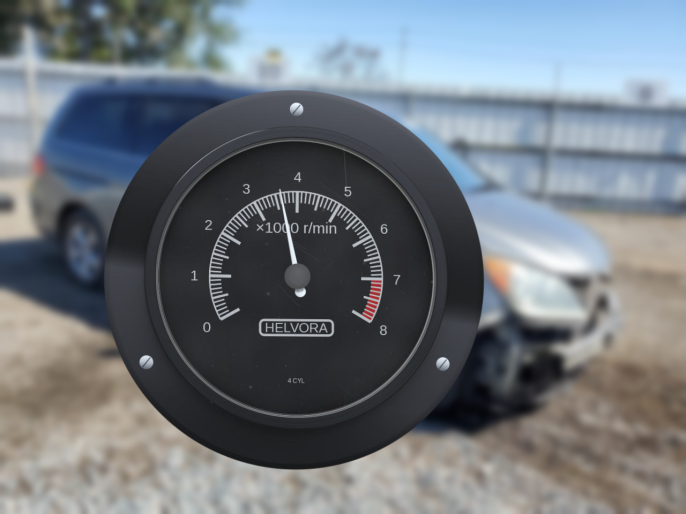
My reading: 3600 rpm
